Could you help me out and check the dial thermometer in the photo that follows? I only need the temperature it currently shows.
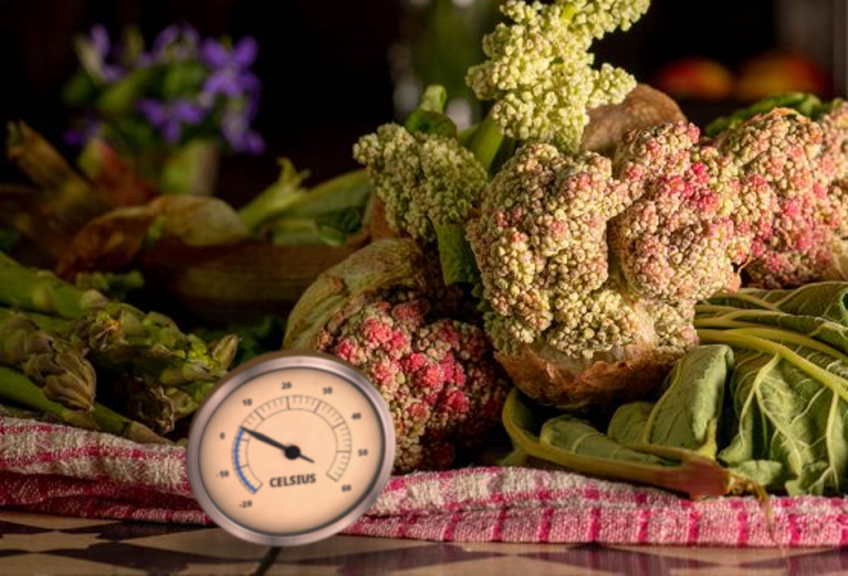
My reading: 4 °C
